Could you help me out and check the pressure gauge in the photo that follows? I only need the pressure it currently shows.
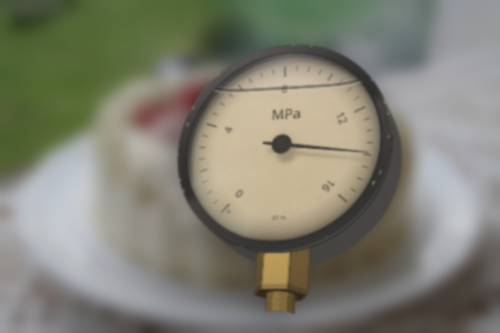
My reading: 14 MPa
